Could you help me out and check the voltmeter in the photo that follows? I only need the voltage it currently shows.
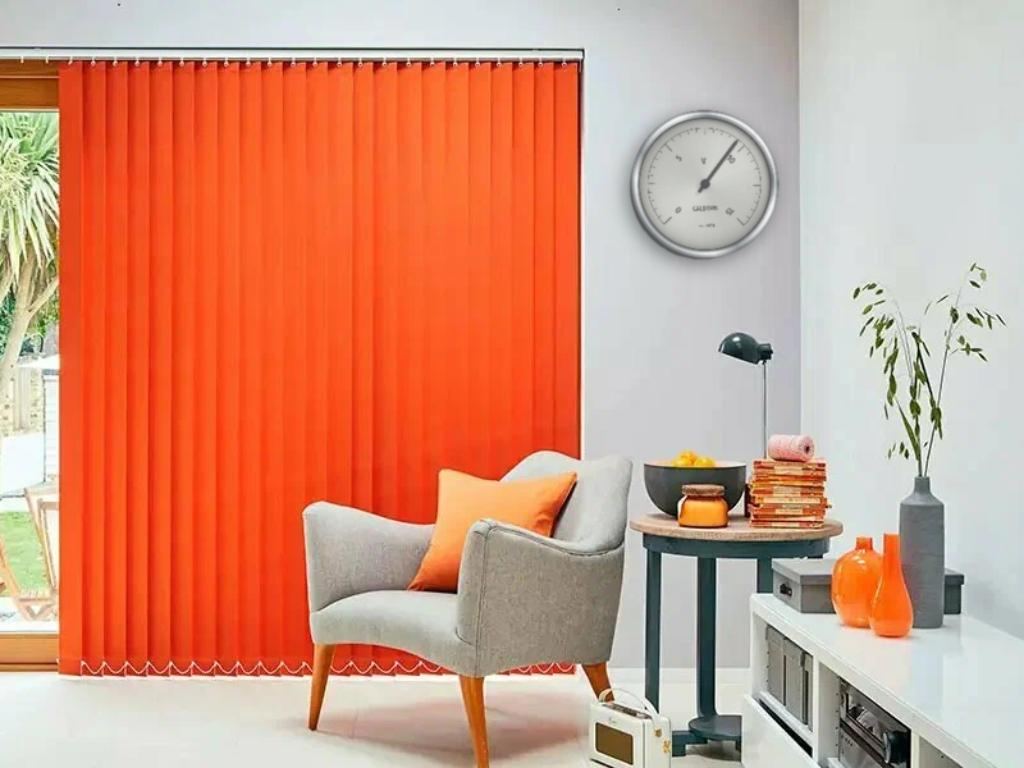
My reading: 9.5 V
